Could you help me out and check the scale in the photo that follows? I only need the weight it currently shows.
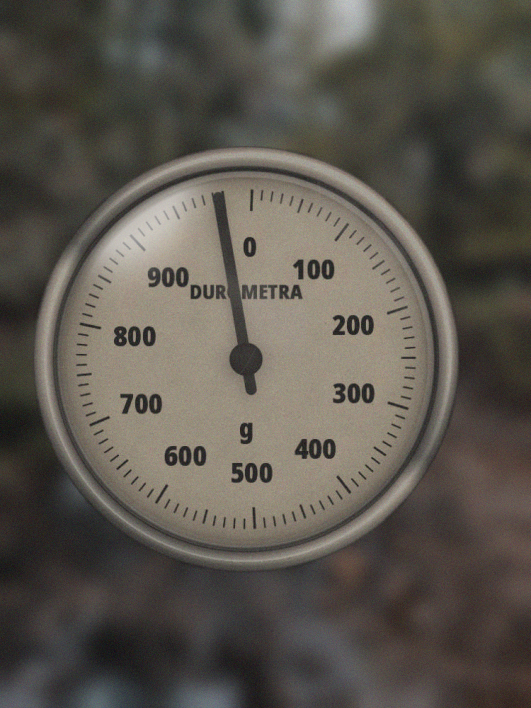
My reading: 995 g
